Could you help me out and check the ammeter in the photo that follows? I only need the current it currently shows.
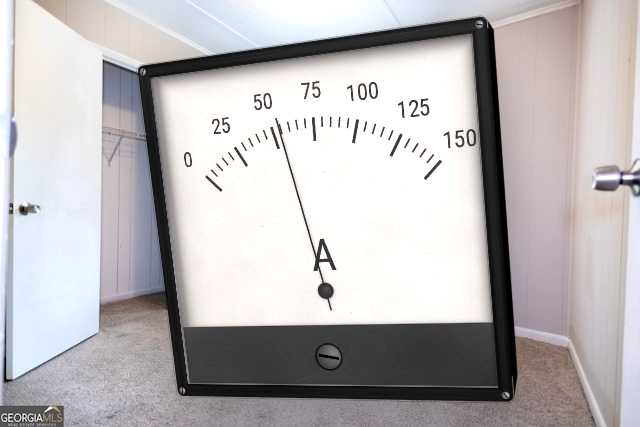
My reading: 55 A
